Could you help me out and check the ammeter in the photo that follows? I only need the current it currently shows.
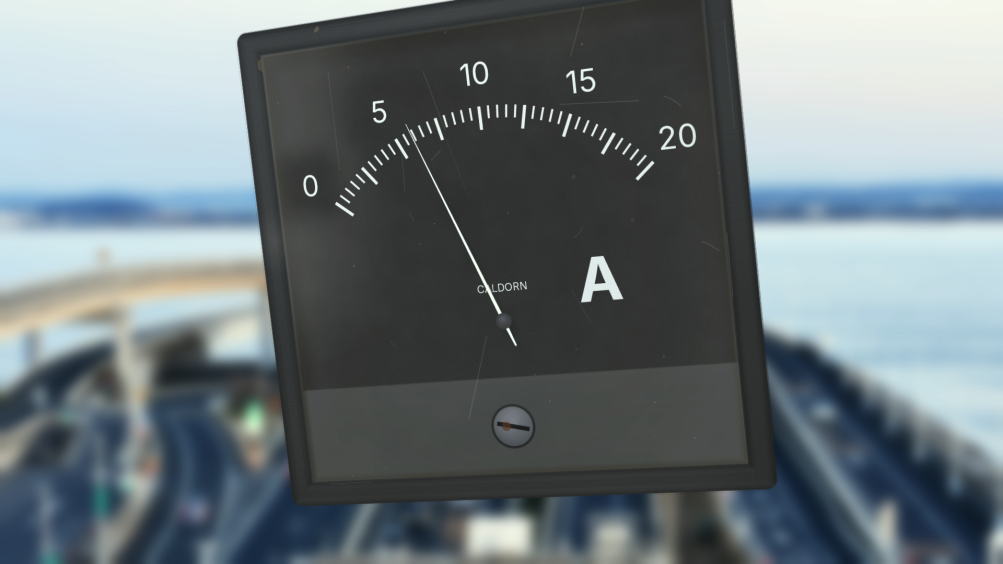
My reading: 6 A
